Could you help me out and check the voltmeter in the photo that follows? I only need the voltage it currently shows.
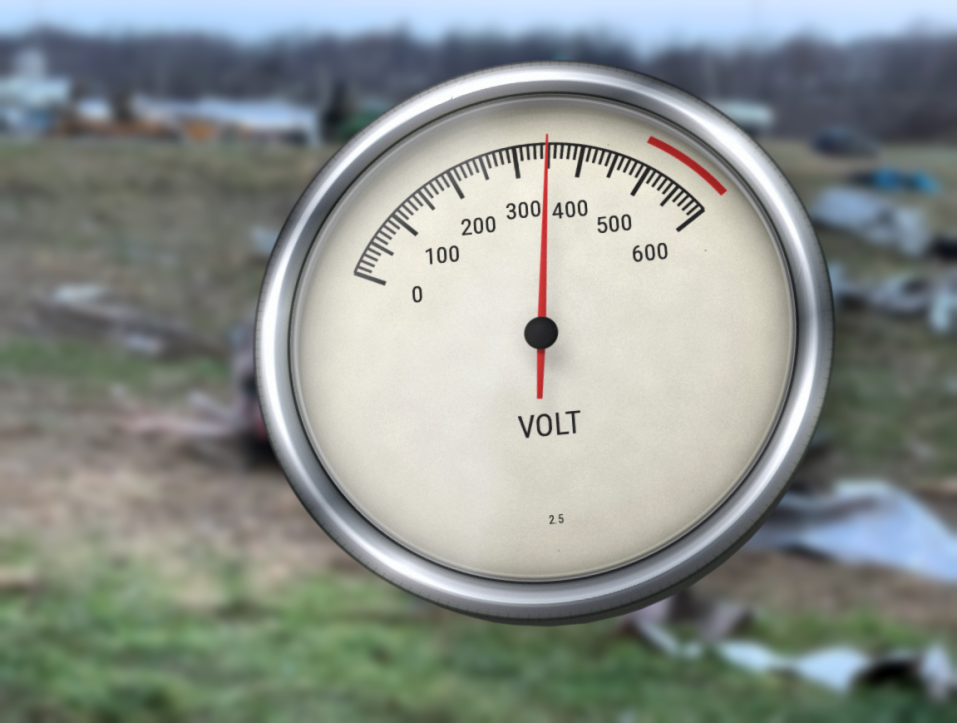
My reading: 350 V
